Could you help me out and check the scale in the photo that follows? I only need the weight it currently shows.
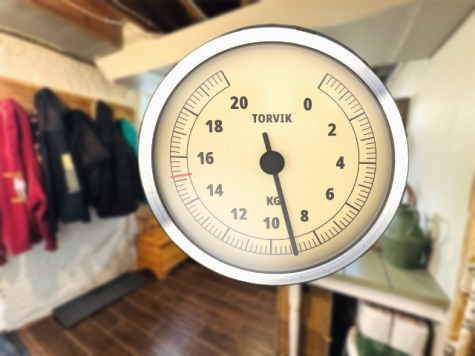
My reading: 9 kg
